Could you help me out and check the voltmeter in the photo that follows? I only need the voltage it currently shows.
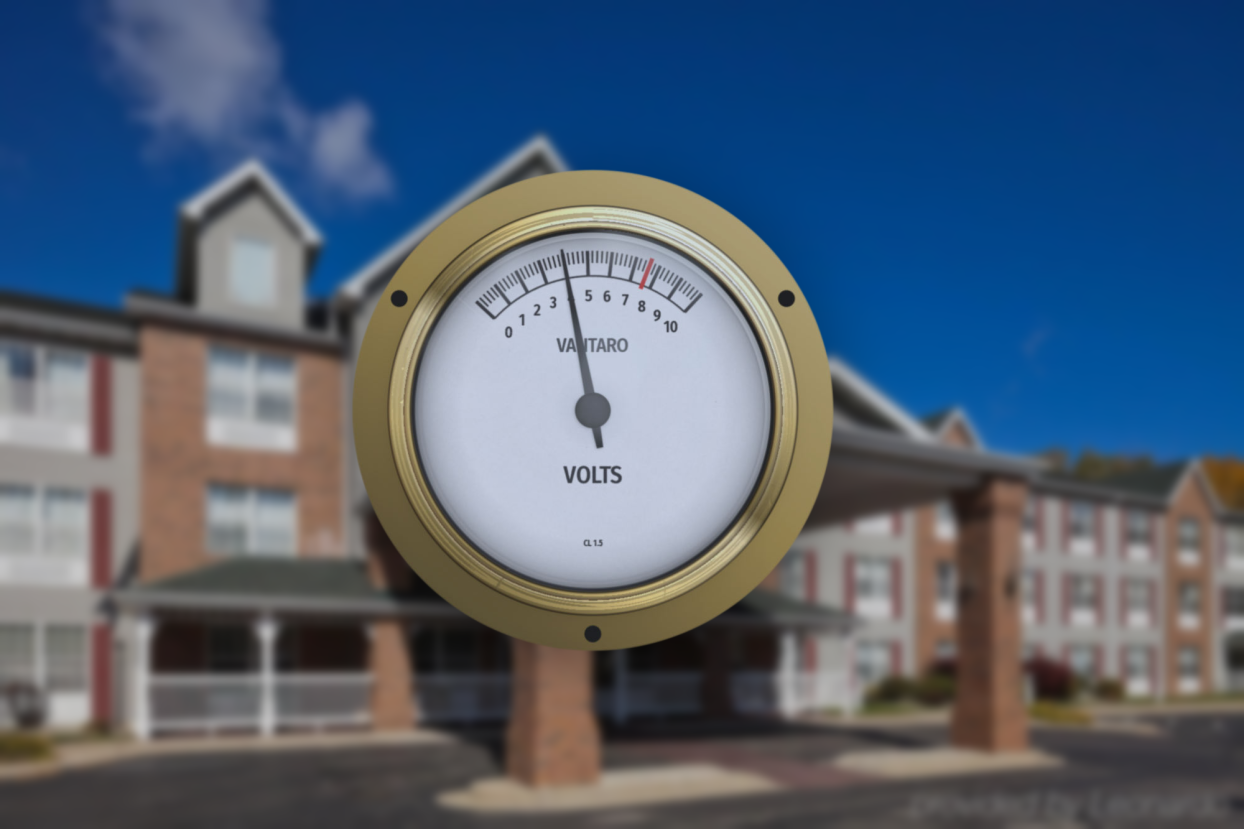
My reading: 4 V
